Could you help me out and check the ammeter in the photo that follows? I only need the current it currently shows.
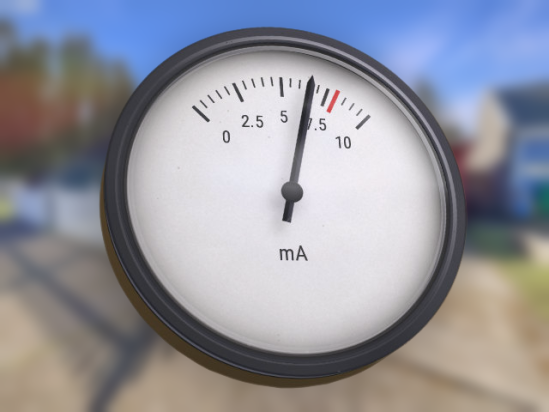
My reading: 6.5 mA
